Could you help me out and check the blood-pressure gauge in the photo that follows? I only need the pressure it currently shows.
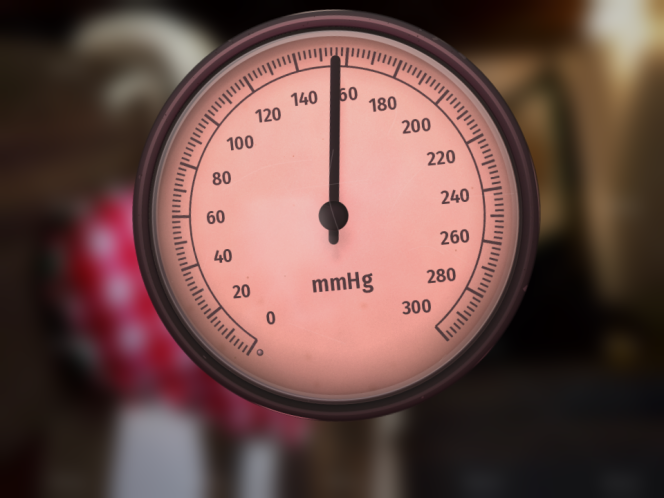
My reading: 156 mmHg
